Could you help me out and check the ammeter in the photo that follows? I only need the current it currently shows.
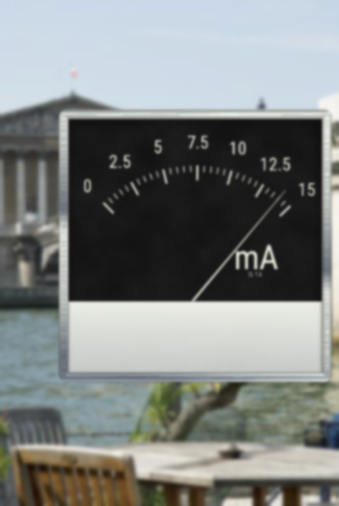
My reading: 14 mA
